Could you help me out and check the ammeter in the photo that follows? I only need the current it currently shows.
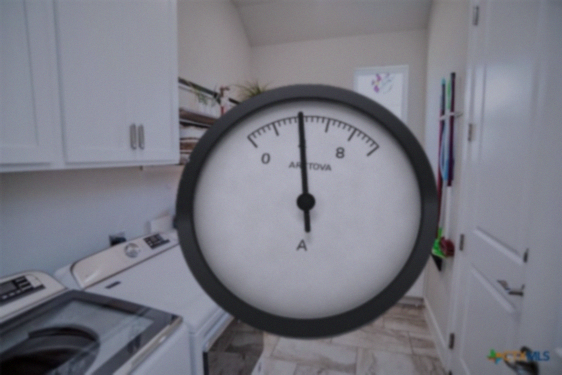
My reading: 4 A
